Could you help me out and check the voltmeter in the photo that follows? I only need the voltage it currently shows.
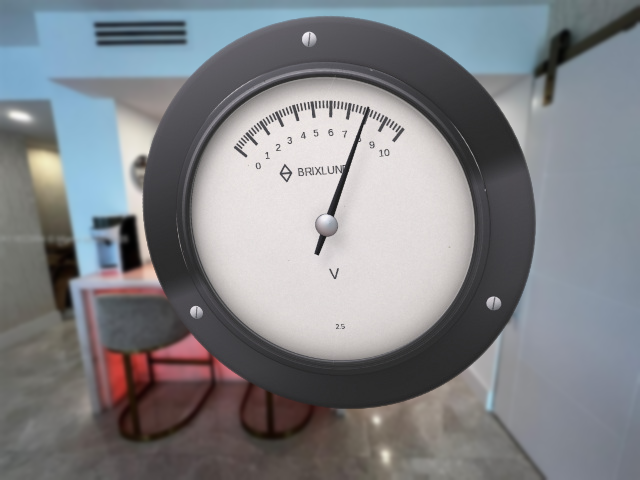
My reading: 8 V
